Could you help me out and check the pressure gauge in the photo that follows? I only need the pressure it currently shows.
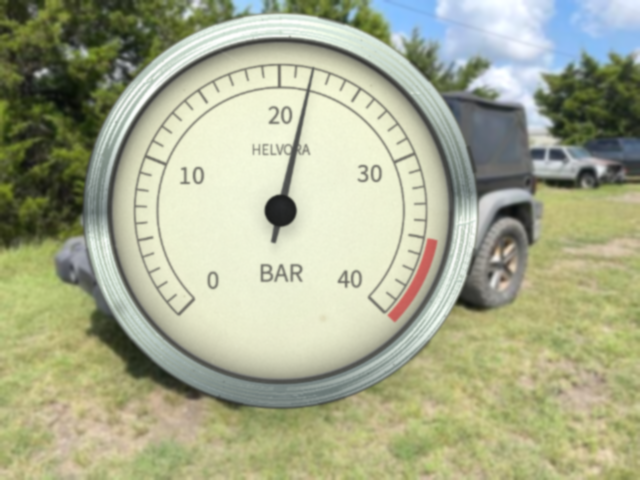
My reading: 22 bar
